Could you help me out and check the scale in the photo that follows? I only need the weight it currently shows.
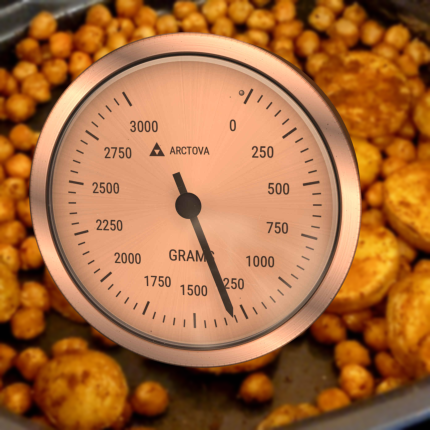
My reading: 1300 g
